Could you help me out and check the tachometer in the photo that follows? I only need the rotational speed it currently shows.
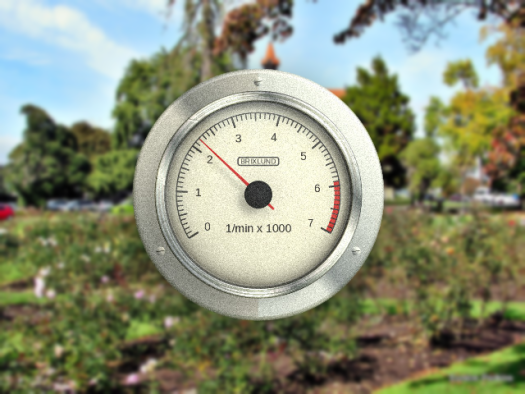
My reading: 2200 rpm
